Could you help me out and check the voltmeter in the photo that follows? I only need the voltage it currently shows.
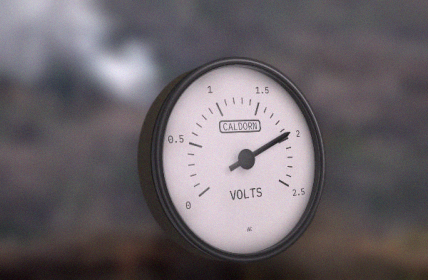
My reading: 1.95 V
